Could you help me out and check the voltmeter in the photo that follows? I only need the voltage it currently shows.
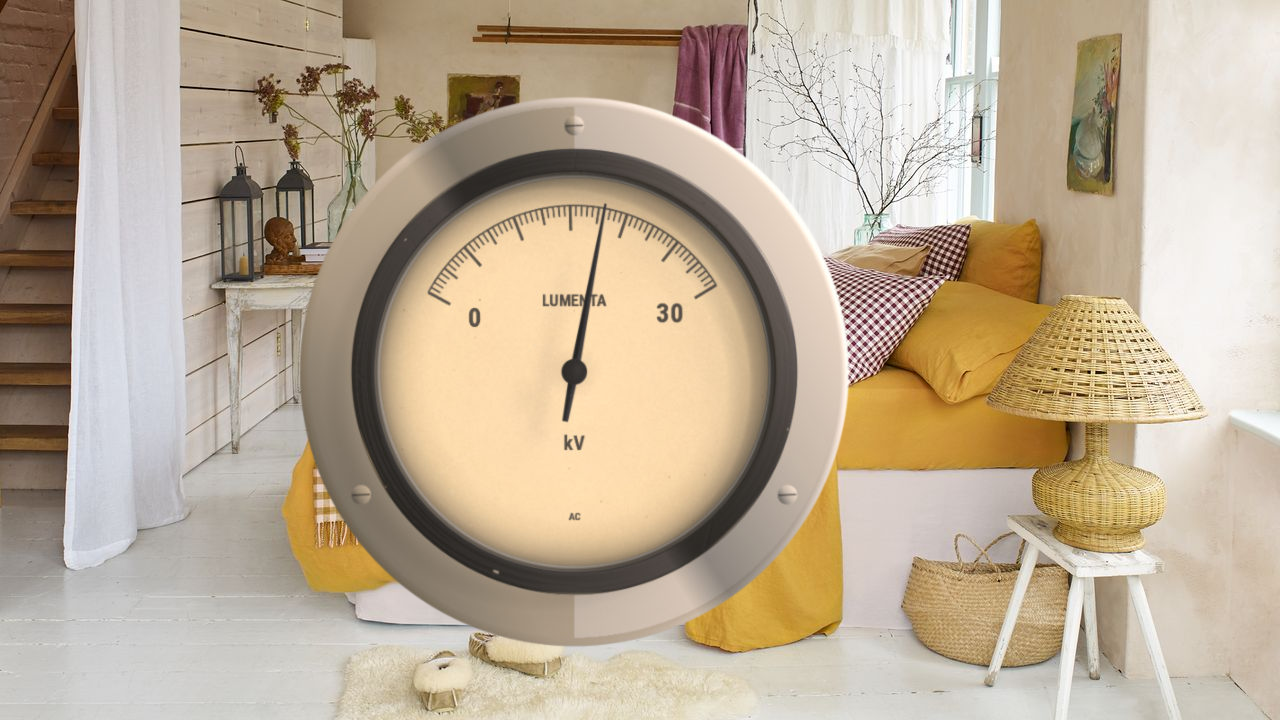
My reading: 18 kV
